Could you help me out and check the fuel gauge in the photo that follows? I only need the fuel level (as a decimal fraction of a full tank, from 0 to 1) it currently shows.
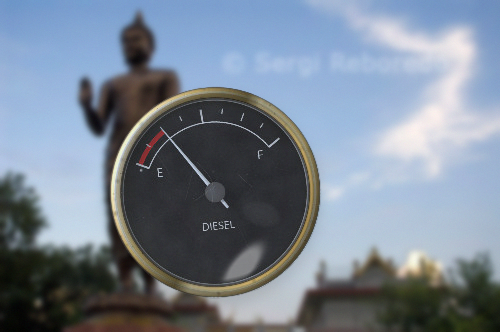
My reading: 0.25
